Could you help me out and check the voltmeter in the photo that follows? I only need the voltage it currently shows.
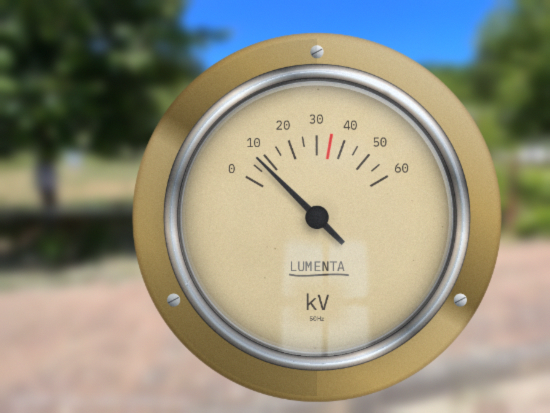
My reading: 7.5 kV
